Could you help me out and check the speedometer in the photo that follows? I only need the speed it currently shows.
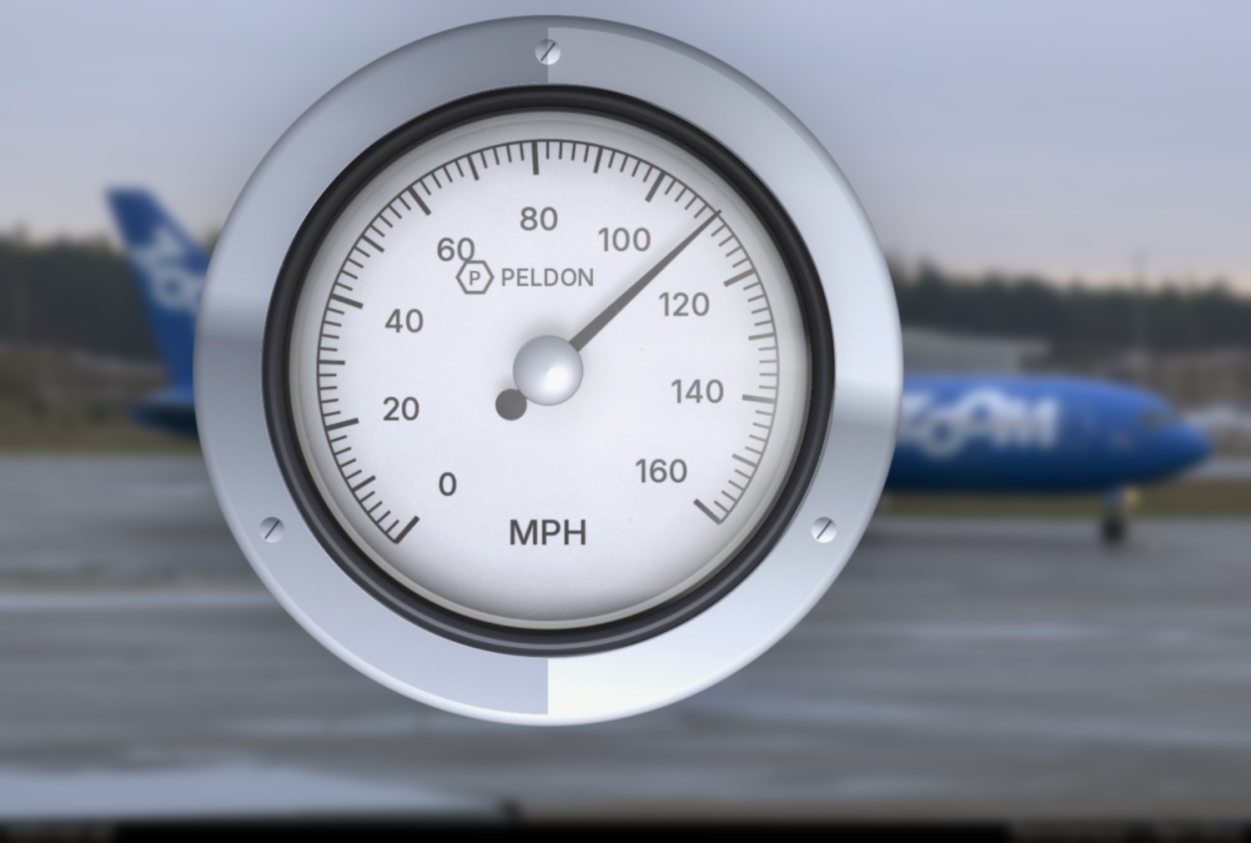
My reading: 110 mph
